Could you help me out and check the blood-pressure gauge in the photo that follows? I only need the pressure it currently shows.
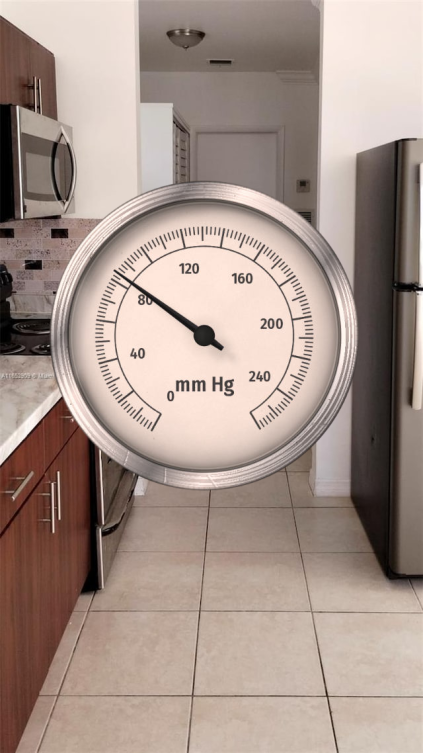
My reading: 84 mmHg
